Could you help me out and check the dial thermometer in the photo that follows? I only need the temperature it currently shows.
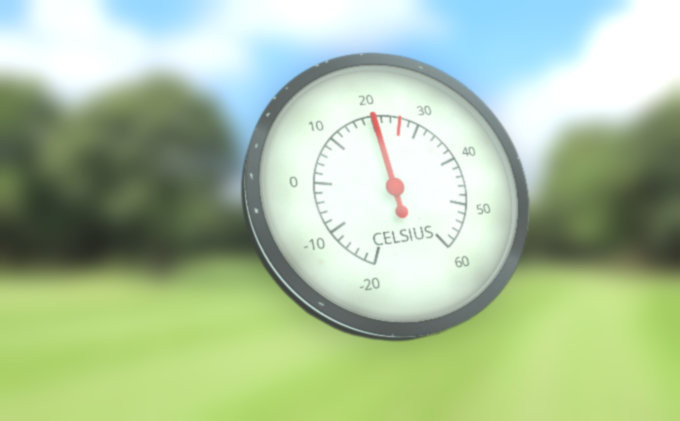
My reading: 20 °C
